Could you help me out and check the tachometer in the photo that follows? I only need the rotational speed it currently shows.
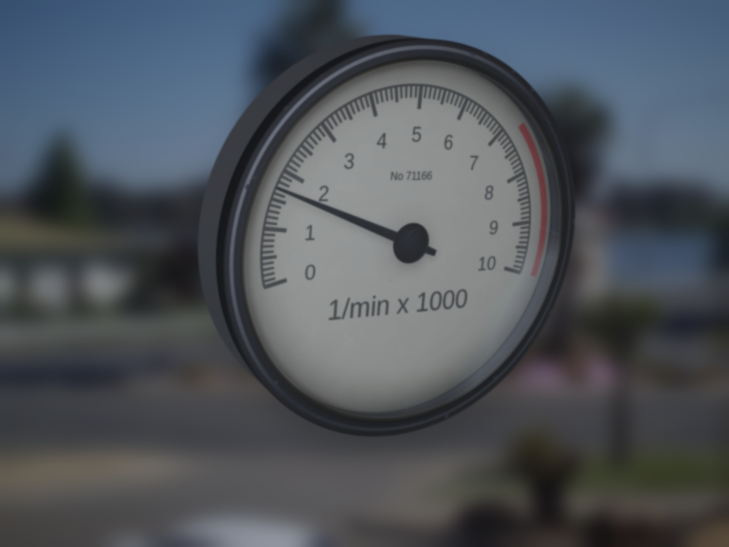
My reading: 1700 rpm
